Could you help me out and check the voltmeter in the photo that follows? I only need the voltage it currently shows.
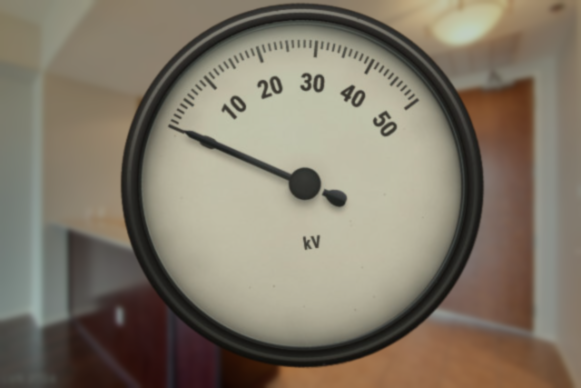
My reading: 0 kV
